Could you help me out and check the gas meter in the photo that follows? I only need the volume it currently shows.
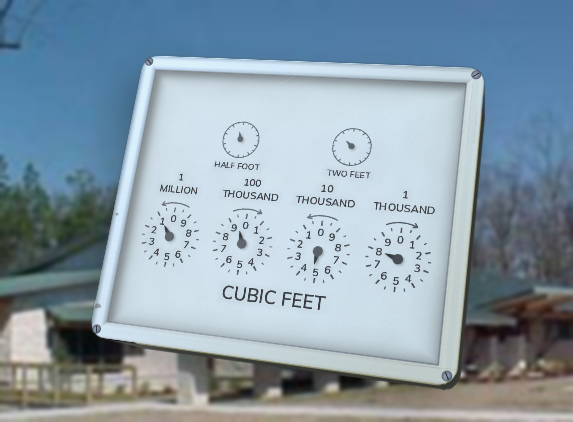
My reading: 94800 ft³
